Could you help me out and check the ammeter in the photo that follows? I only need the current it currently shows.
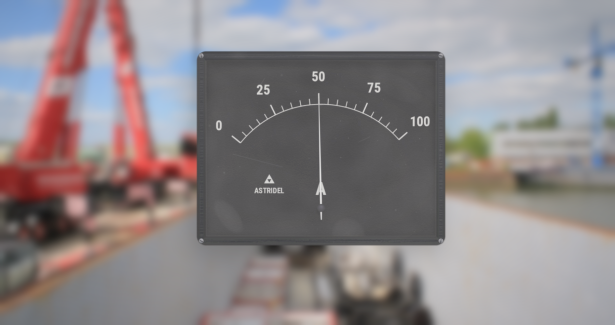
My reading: 50 A
